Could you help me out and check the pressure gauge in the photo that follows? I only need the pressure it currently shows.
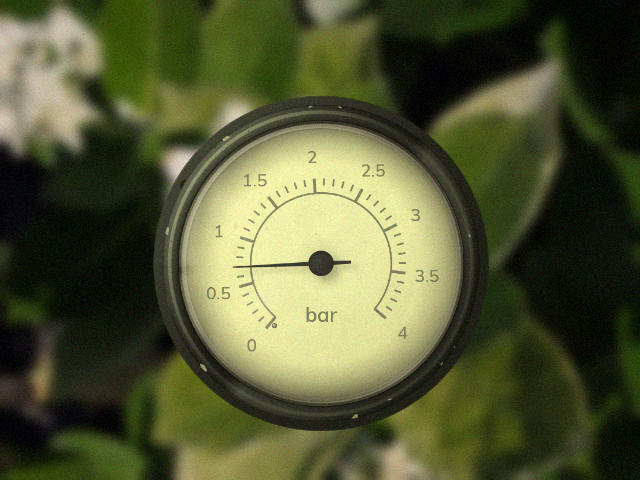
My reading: 0.7 bar
